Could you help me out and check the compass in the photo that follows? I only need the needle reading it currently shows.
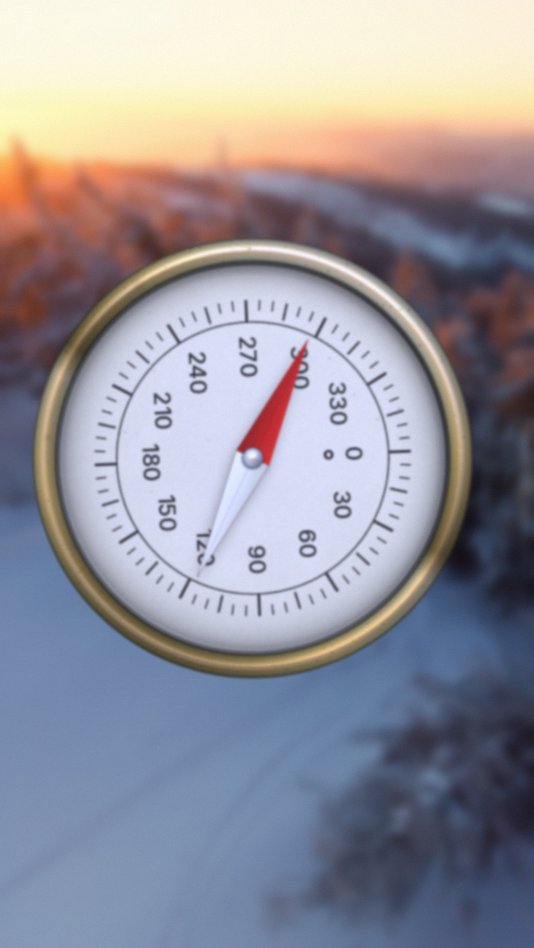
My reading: 297.5 °
